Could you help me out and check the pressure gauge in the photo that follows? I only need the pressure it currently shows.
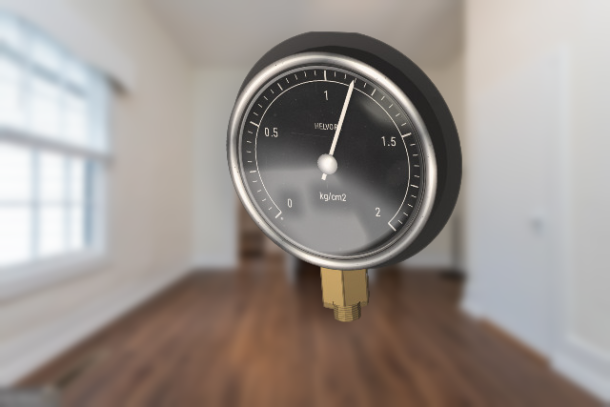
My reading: 1.15 kg/cm²
